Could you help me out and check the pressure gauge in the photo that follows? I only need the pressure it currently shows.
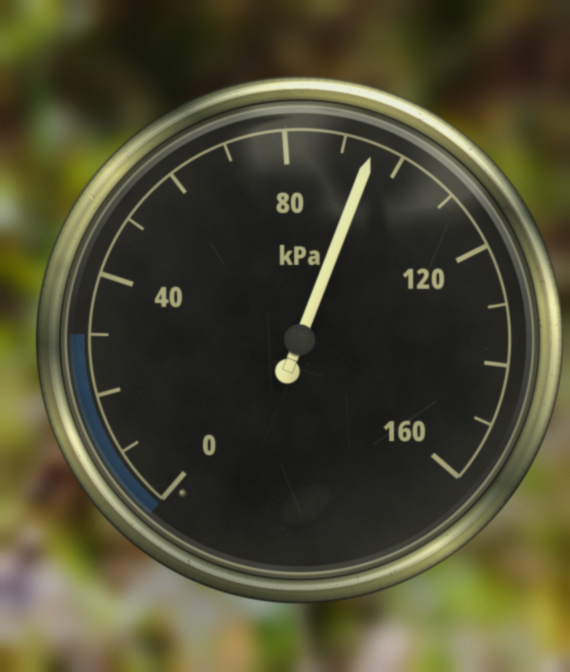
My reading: 95 kPa
